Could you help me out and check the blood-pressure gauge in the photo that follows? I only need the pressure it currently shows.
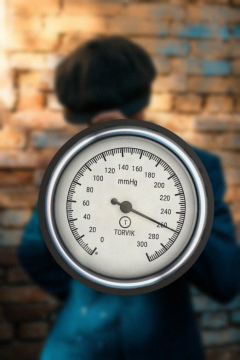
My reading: 260 mmHg
